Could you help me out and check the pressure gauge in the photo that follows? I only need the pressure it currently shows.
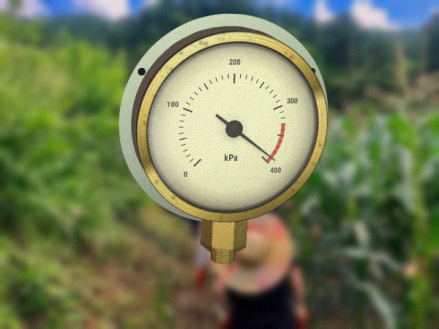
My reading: 390 kPa
